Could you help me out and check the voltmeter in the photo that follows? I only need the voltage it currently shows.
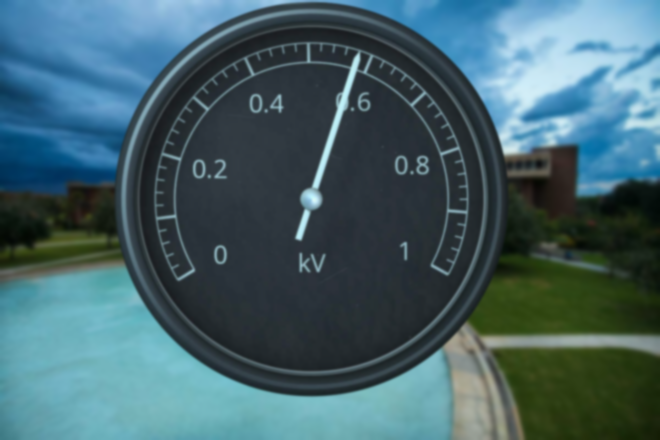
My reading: 0.58 kV
